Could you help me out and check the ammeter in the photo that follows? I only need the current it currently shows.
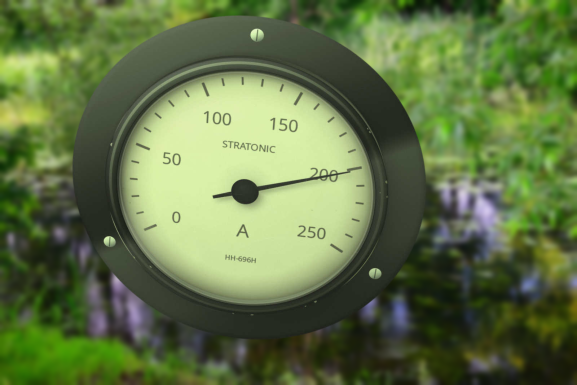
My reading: 200 A
